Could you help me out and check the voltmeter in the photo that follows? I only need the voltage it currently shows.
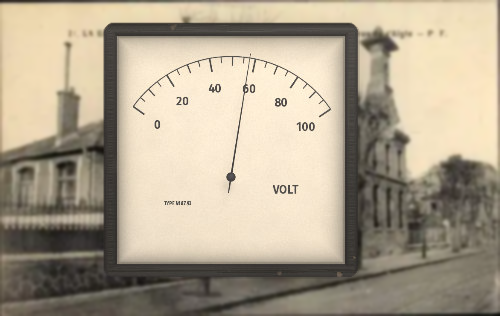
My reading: 57.5 V
